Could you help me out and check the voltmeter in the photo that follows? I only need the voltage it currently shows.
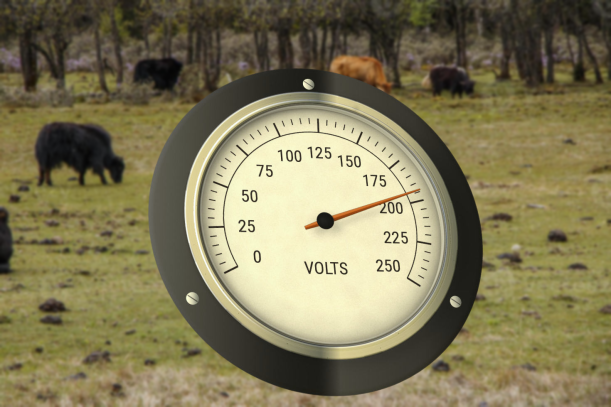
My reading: 195 V
